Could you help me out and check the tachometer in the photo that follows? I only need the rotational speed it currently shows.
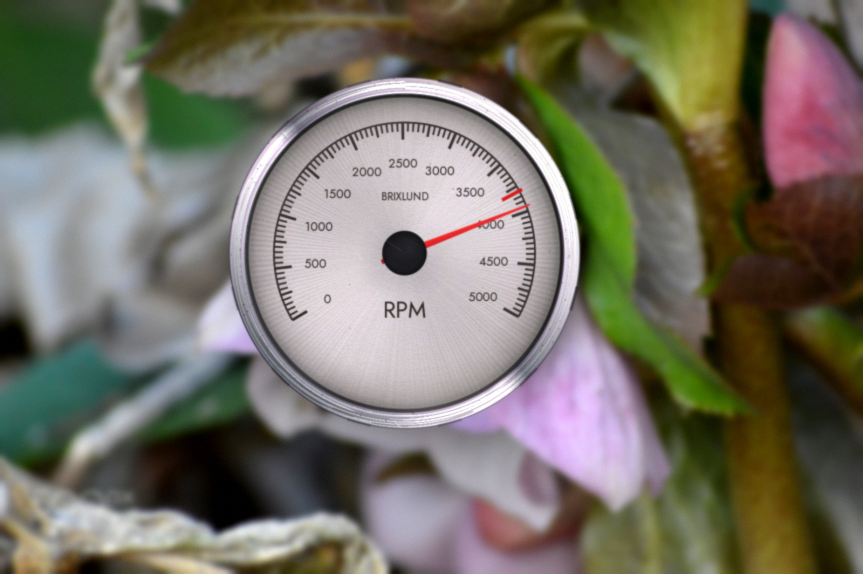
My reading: 3950 rpm
